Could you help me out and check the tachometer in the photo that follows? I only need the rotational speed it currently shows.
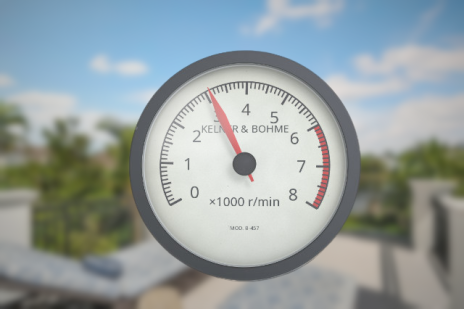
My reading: 3100 rpm
